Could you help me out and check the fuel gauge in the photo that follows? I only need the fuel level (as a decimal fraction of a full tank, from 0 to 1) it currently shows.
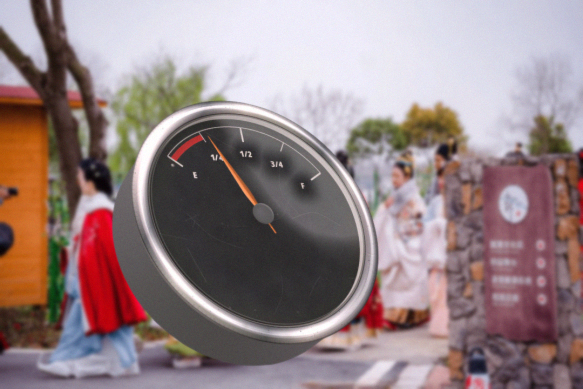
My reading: 0.25
